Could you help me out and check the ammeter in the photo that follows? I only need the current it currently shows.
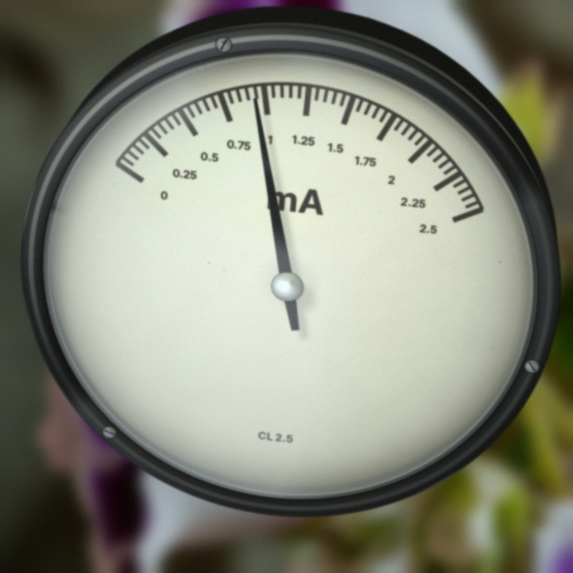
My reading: 0.95 mA
